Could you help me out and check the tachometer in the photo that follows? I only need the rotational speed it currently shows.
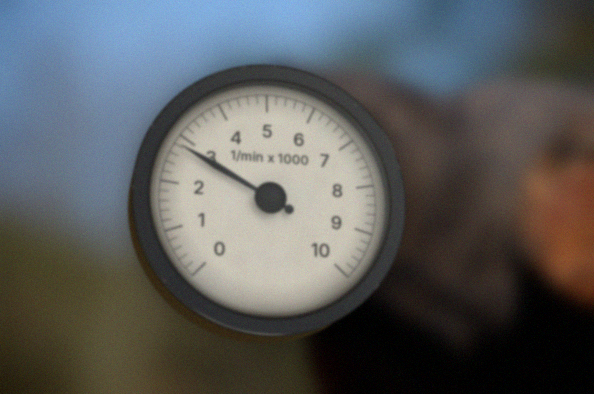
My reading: 2800 rpm
